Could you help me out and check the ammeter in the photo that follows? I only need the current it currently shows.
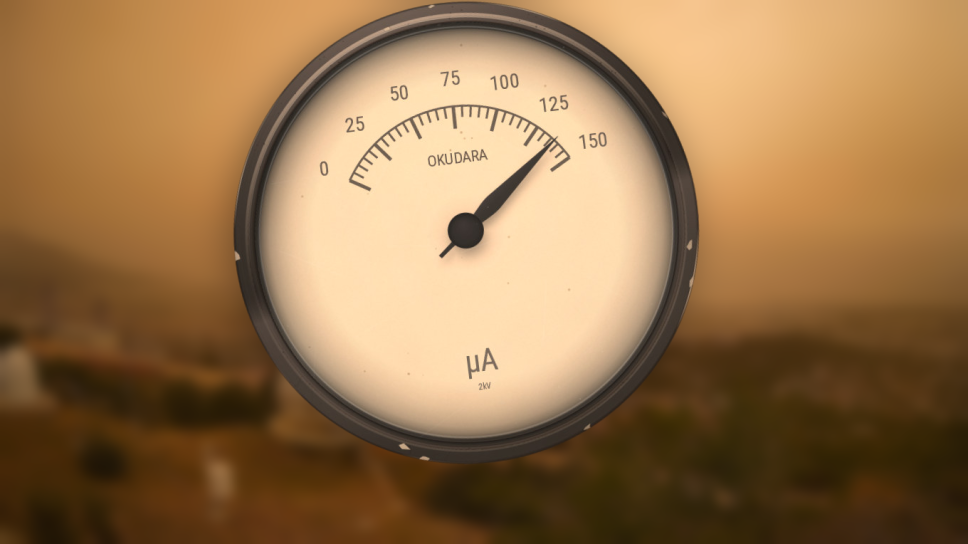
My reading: 137.5 µA
